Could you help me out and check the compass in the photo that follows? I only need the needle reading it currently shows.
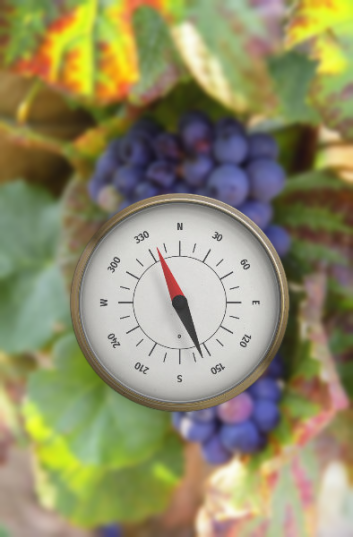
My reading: 337.5 °
